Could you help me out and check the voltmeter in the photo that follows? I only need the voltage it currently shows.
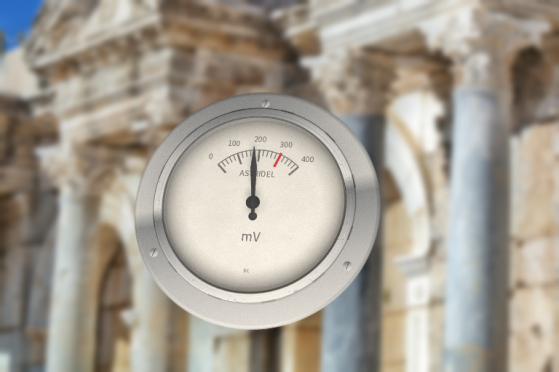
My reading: 180 mV
